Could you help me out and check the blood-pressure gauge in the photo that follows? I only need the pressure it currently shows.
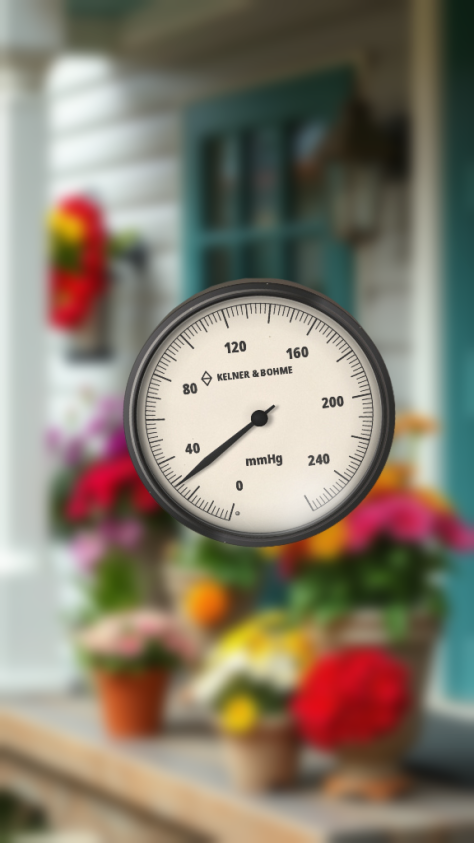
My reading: 28 mmHg
